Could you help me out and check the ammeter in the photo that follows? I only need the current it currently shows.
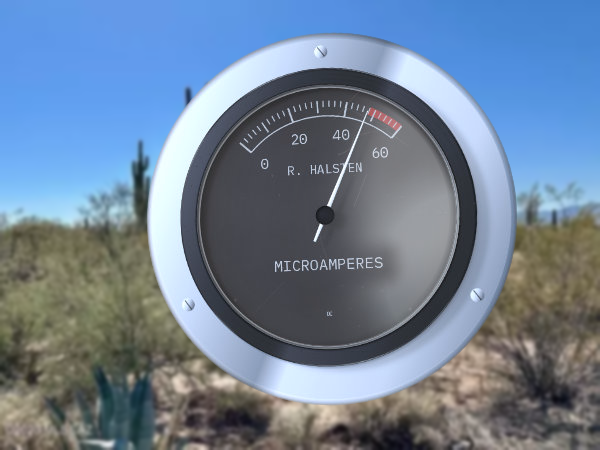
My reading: 48 µA
